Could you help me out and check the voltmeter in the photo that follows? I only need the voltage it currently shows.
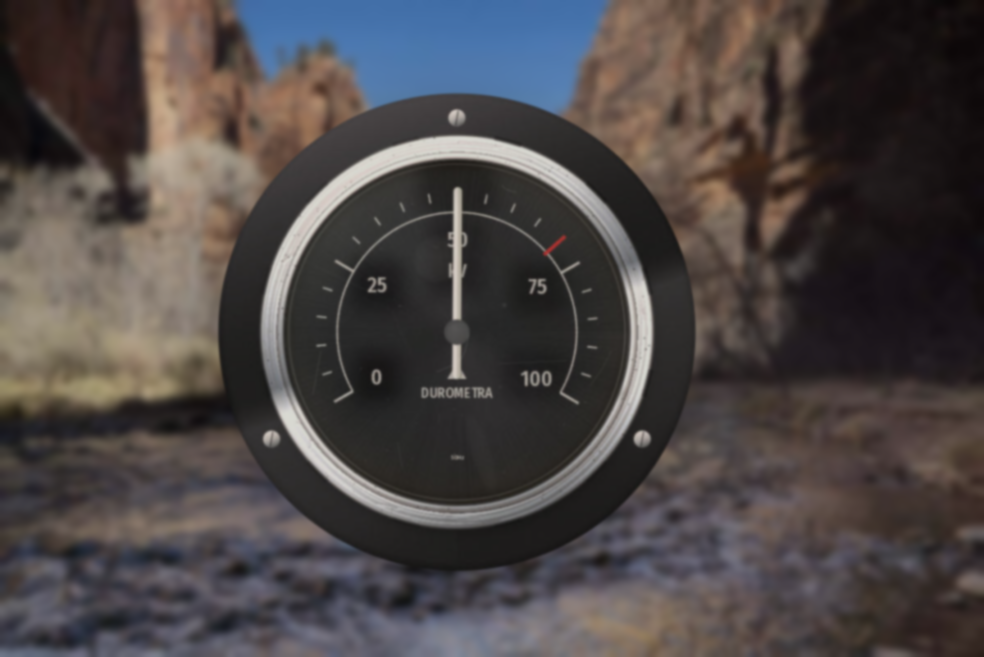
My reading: 50 kV
